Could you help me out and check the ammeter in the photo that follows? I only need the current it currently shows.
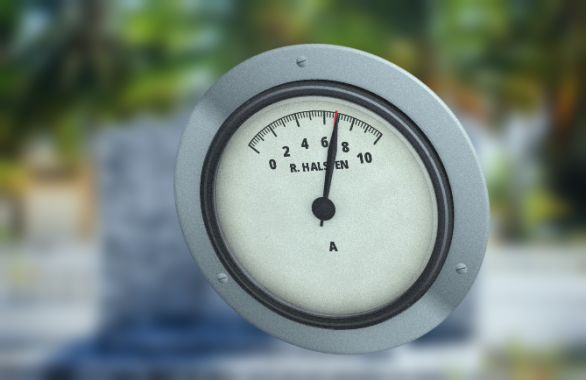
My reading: 7 A
